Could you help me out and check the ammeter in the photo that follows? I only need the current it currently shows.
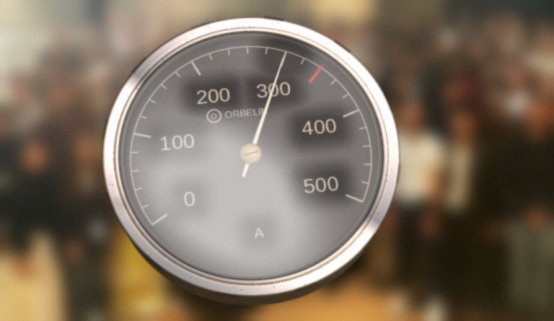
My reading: 300 A
